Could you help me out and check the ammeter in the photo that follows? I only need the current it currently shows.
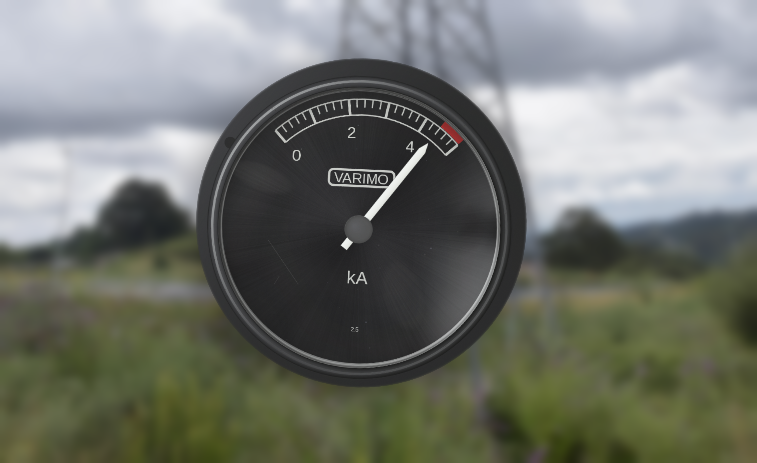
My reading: 4.4 kA
